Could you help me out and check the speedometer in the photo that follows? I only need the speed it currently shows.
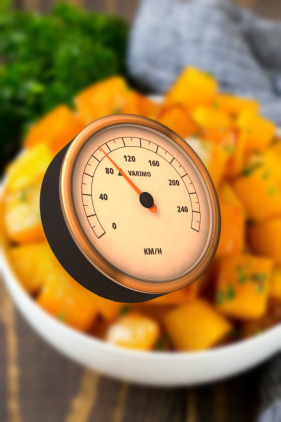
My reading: 90 km/h
